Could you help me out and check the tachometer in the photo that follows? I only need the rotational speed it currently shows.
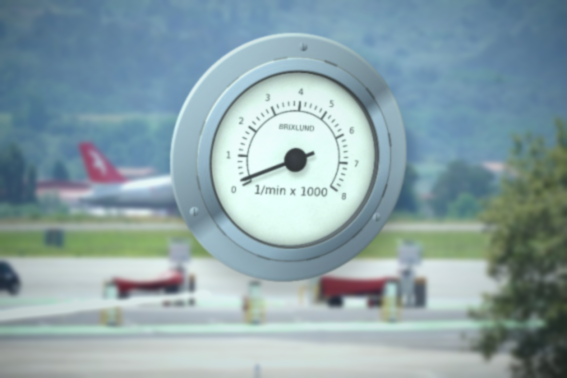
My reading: 200 rpm
